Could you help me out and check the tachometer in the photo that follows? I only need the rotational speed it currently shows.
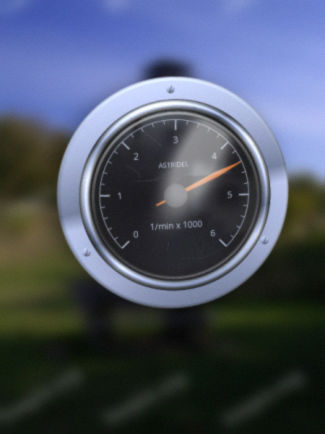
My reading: 4400 rpm
